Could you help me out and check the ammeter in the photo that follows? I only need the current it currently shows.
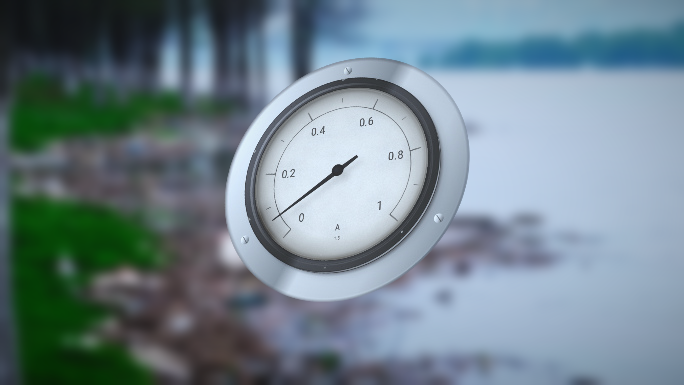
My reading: 0.05 A
